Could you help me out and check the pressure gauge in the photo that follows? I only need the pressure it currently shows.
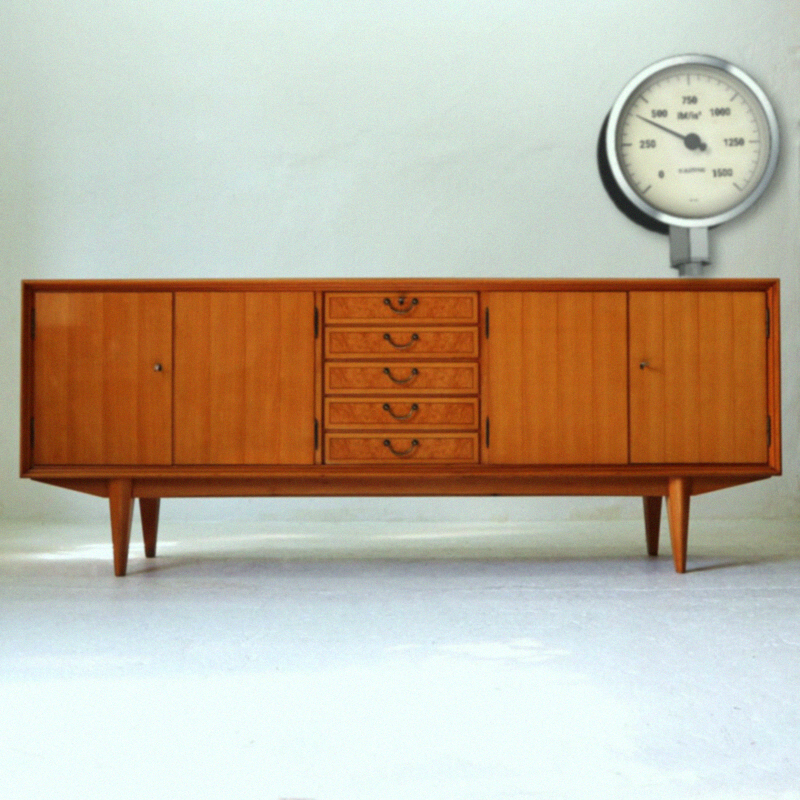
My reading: 400 psi
